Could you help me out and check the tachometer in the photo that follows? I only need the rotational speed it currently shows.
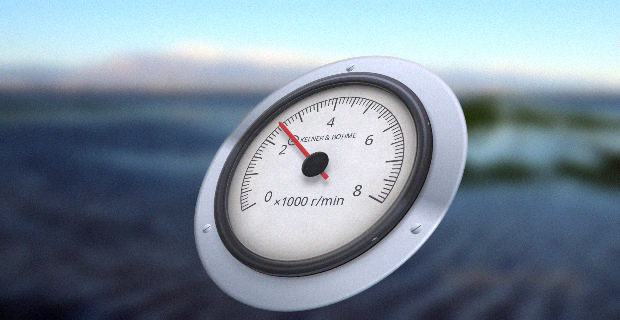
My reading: 2500 rpm
